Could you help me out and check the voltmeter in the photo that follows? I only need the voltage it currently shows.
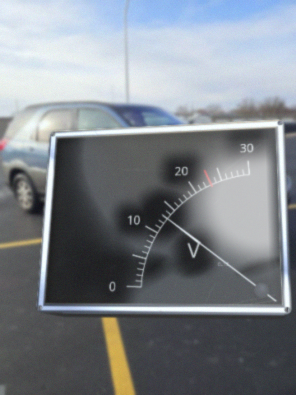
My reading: 13 V
